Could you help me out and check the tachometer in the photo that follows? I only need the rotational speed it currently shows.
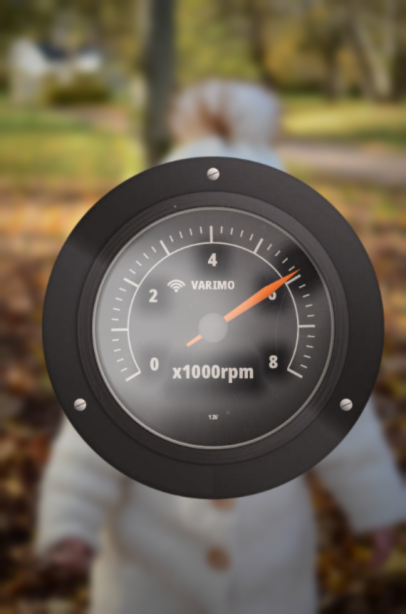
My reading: 5900 rpm
